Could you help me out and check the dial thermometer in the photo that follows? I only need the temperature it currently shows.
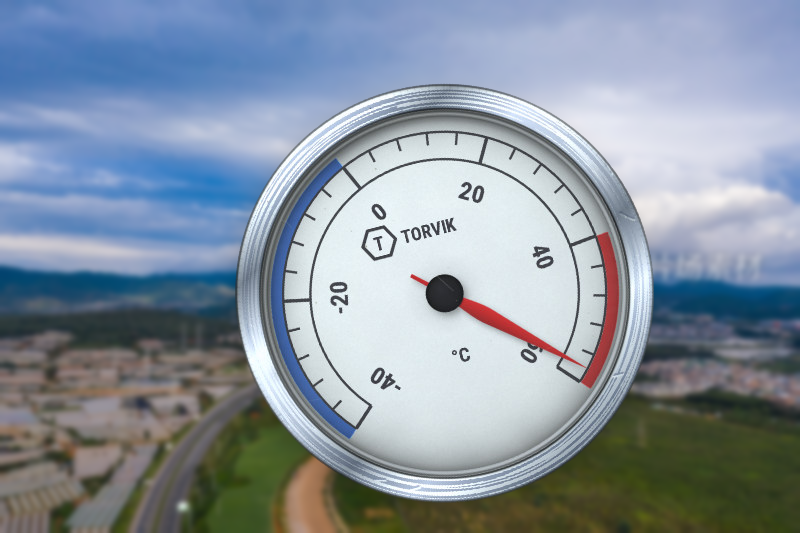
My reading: 58 °C
